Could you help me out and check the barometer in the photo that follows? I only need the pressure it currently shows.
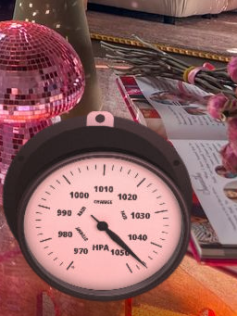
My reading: 1046 hPa
